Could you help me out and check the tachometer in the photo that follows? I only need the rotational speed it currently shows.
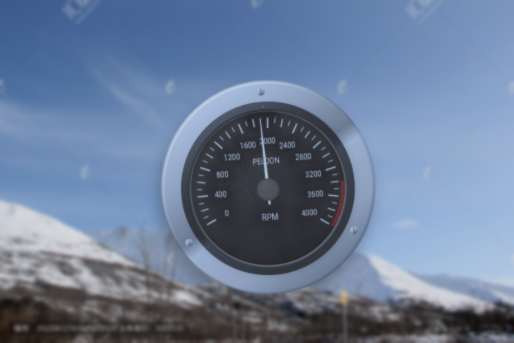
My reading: 1900 rpm
